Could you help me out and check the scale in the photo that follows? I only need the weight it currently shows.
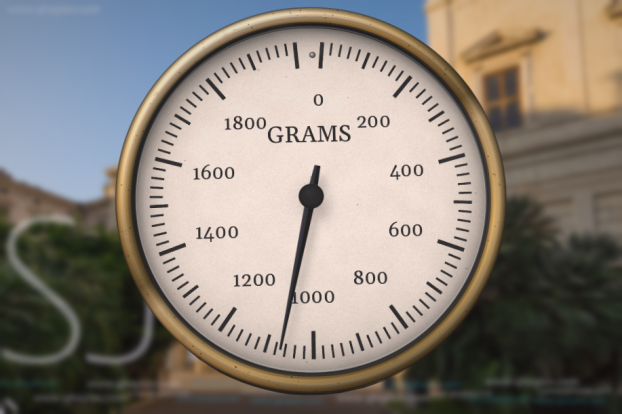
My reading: 1070 g
